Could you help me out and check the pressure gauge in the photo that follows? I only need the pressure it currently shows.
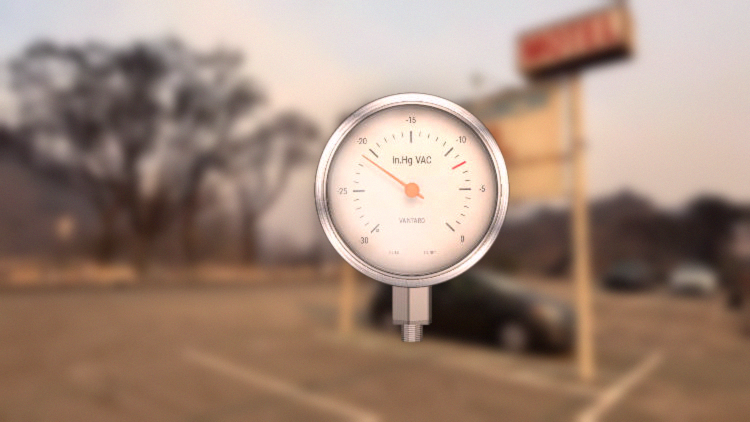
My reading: -21 inHg
